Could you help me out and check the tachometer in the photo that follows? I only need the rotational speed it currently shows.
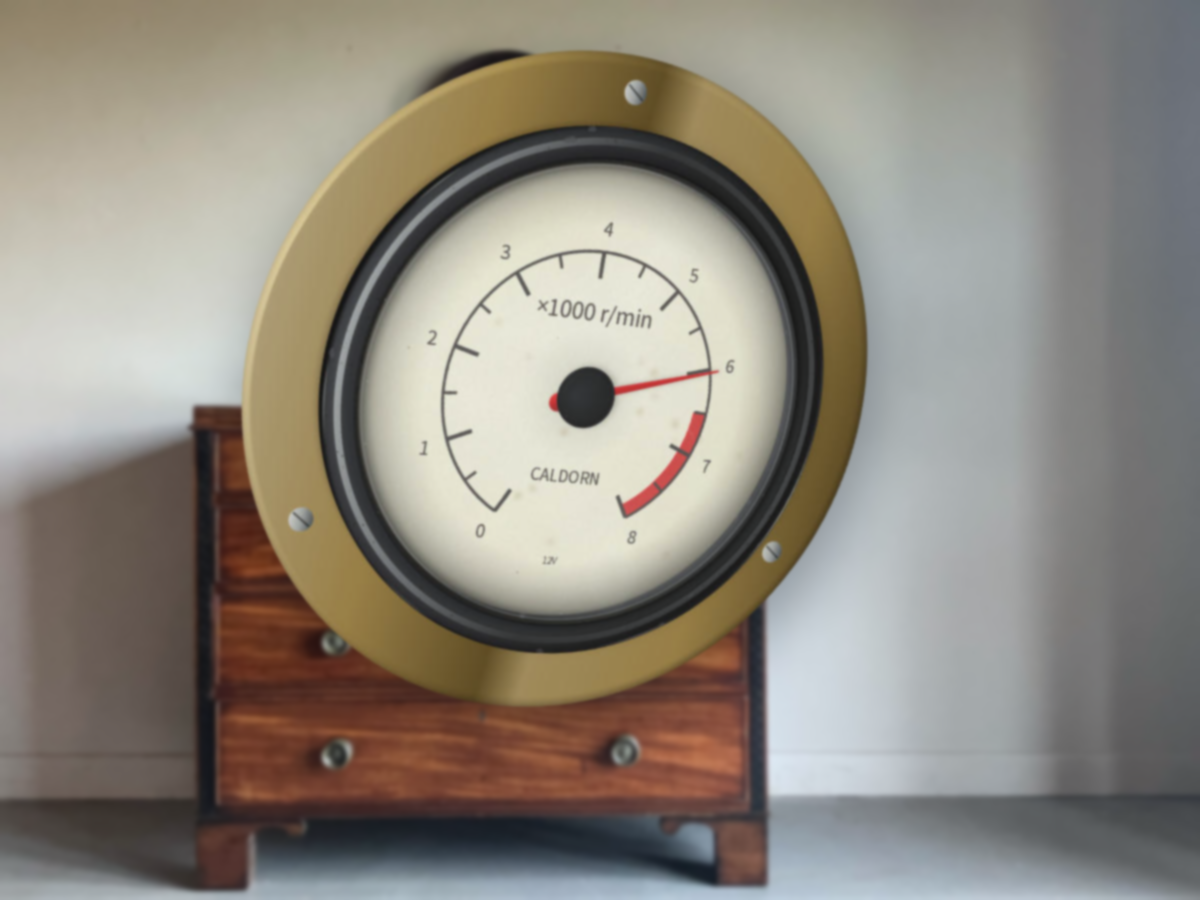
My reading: 6000 rpm
